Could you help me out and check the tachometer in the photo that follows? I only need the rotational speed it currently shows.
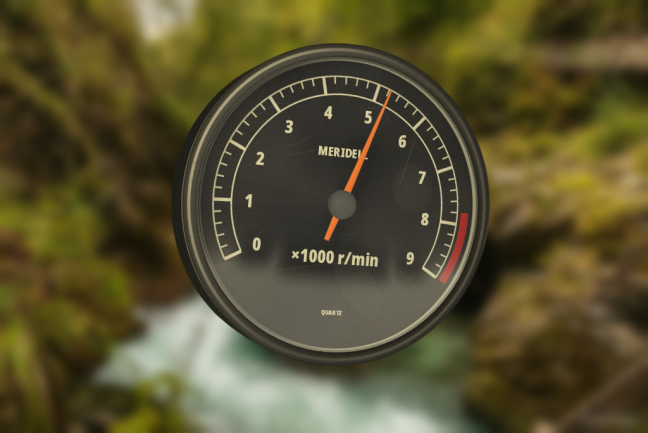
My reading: 5200 rpm
